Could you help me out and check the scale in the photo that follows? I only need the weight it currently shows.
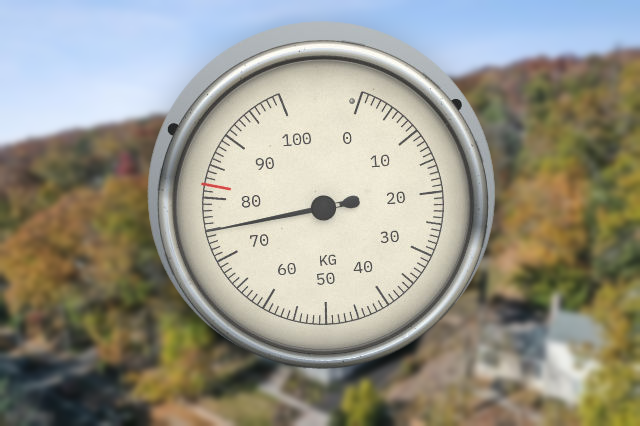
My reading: 75 kg
